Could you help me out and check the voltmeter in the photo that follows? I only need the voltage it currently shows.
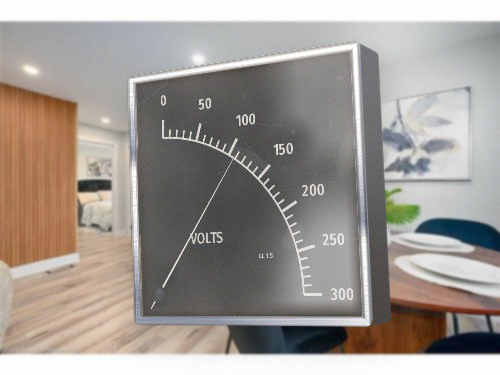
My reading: 110 V
